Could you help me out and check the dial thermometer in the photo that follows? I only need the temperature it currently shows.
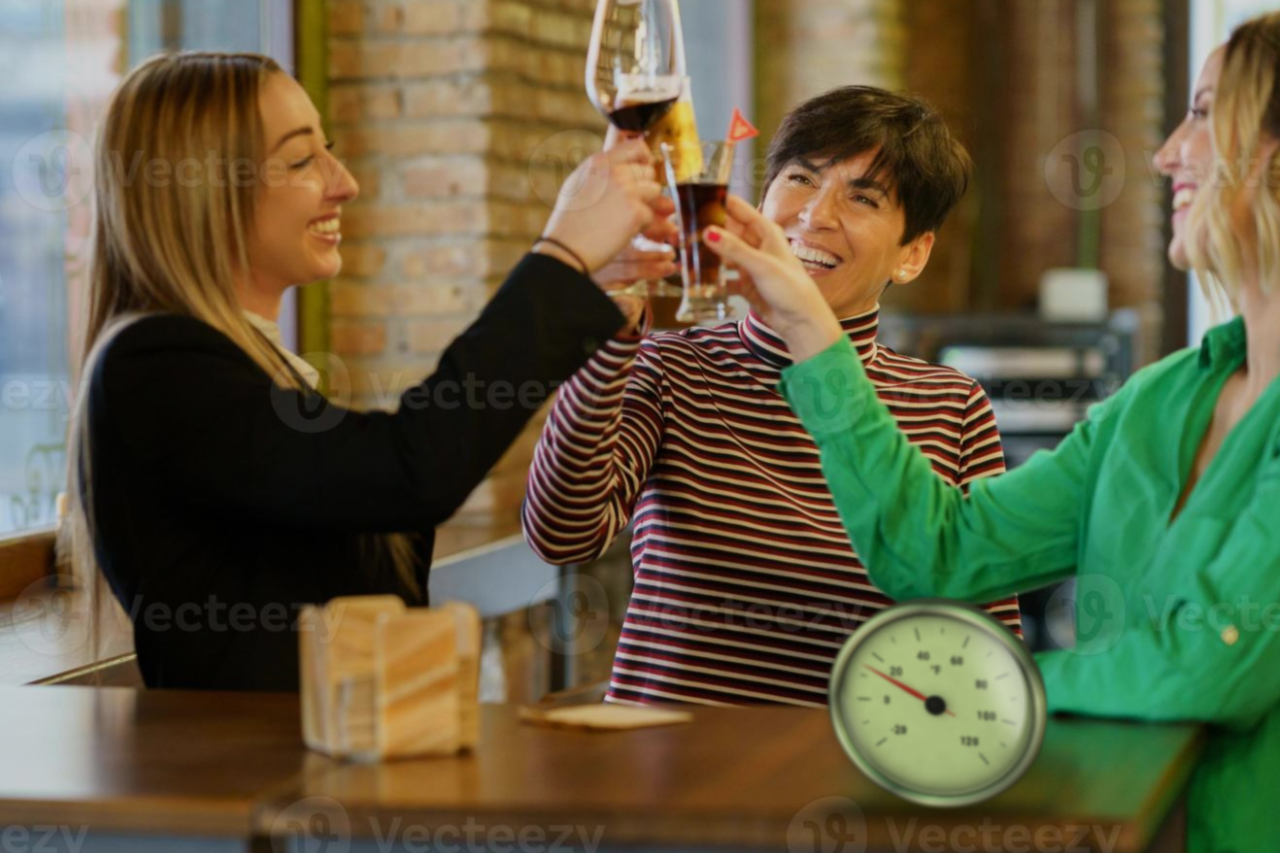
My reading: 15 °F
